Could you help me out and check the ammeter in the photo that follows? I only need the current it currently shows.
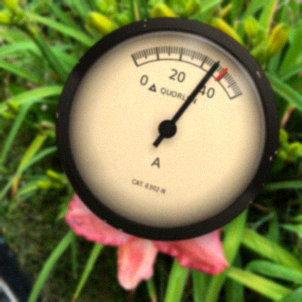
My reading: 35 A
